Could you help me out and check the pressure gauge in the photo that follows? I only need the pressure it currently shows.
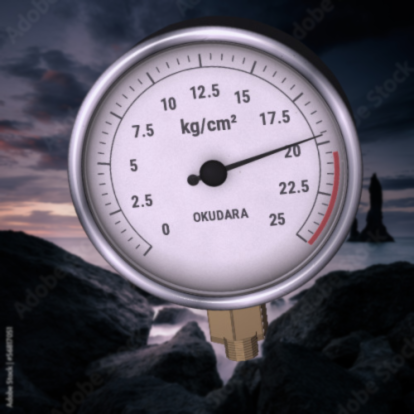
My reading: 19.5 kg/cm²
